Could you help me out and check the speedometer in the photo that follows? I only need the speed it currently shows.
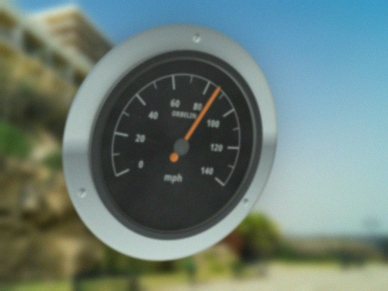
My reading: 85 mph
